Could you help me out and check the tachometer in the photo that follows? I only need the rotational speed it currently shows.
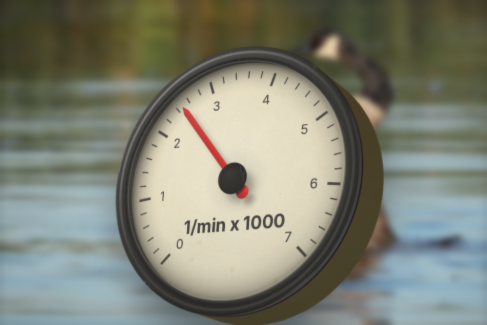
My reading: 2500 rpm
